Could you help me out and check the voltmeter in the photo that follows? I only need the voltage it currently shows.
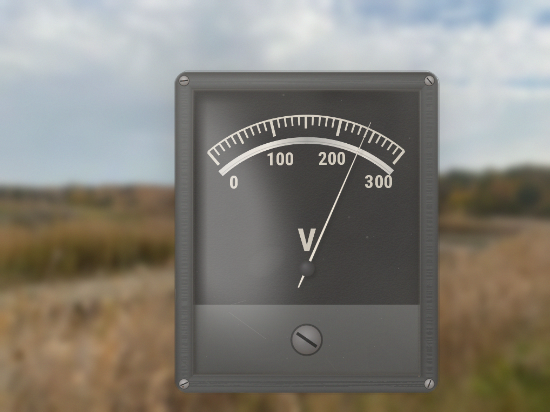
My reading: 240 V
